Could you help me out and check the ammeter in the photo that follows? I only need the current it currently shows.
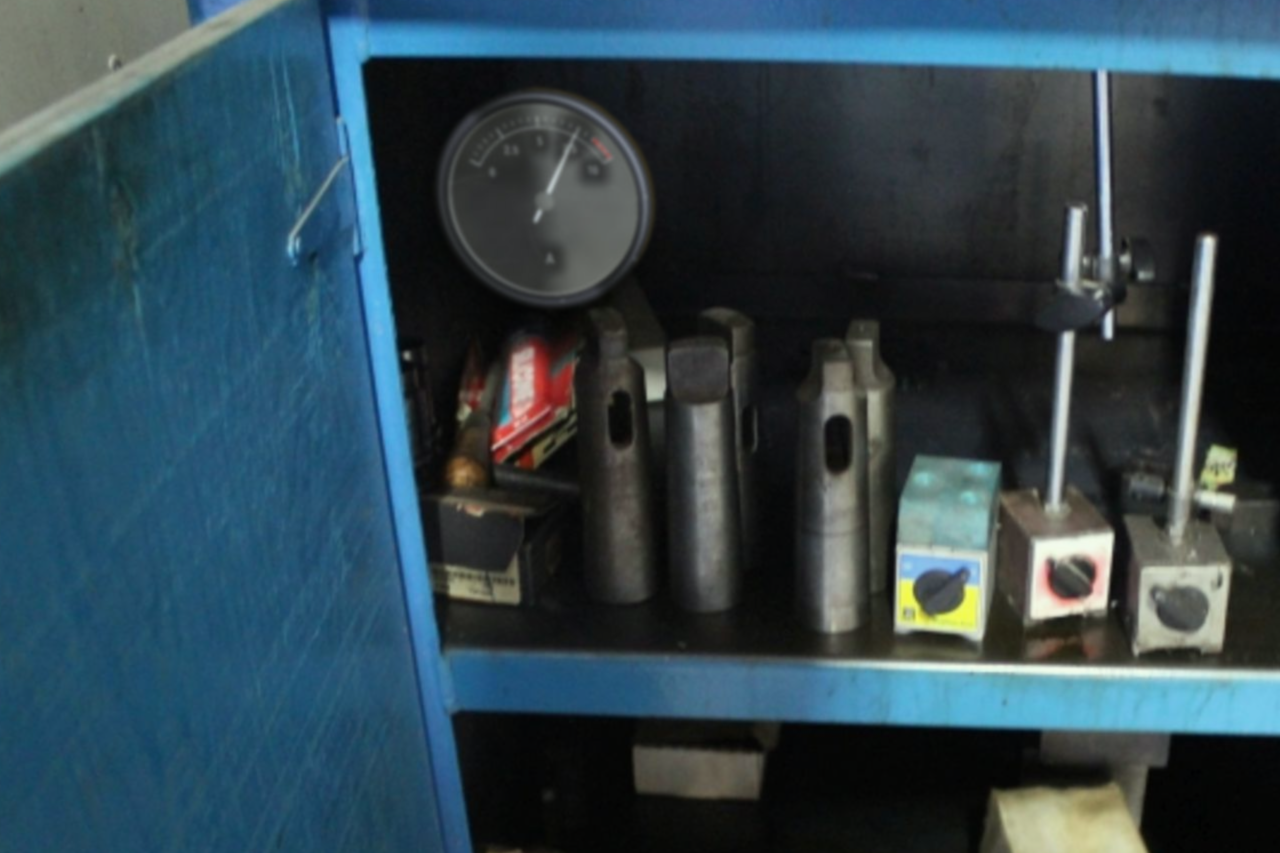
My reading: 7.5 A
